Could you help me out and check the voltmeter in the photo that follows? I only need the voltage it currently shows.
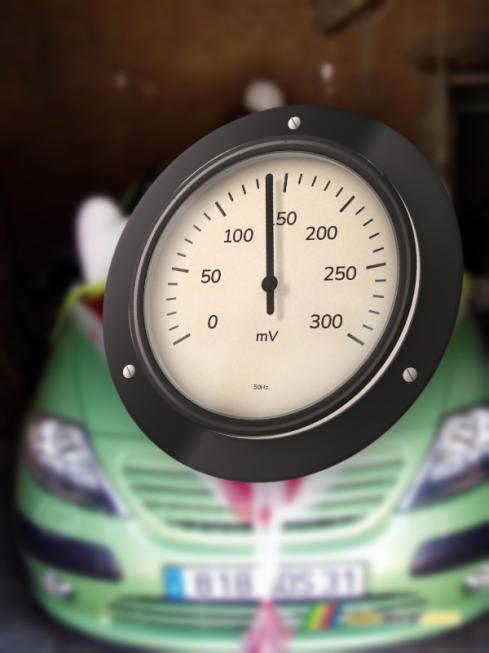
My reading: 140 mV
